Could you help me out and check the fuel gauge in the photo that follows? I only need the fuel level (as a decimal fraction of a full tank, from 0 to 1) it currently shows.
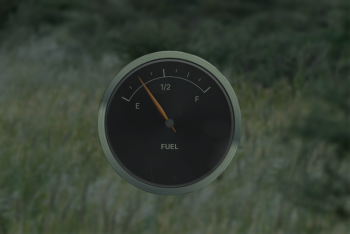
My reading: 0.25
